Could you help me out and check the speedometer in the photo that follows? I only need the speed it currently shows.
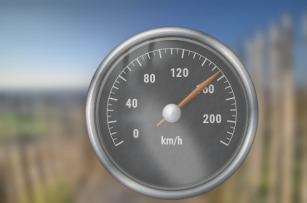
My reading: 155 km/h
